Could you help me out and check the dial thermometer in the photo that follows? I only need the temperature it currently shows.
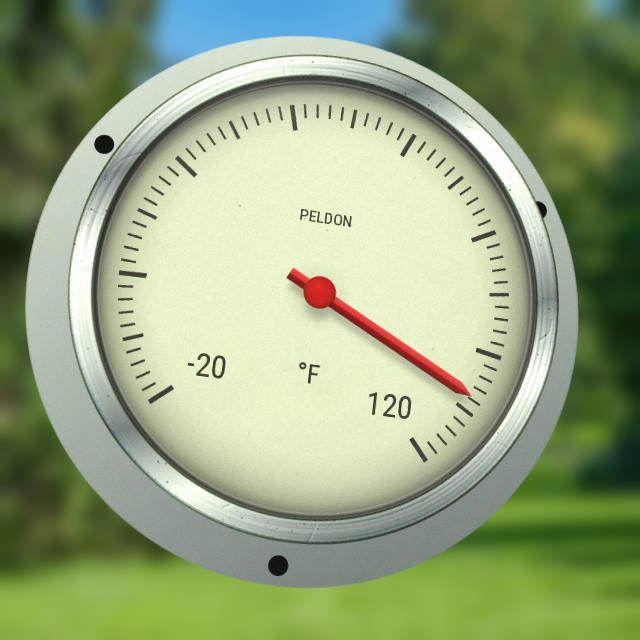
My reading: 108 °F
